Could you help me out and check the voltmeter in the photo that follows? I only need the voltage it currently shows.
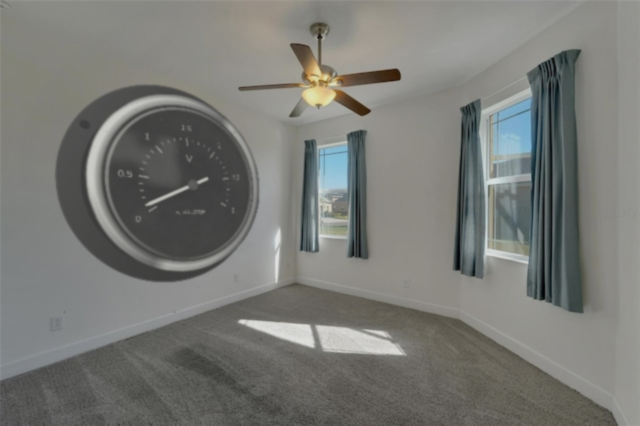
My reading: 0.1 V
